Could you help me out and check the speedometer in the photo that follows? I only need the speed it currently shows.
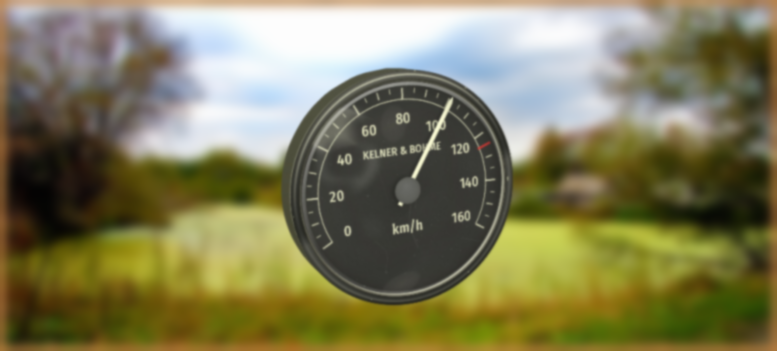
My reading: 100 km/h
